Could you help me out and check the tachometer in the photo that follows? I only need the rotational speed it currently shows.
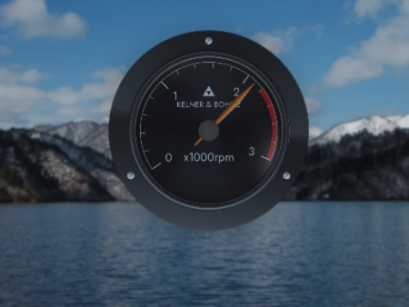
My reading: 2100 rpm
